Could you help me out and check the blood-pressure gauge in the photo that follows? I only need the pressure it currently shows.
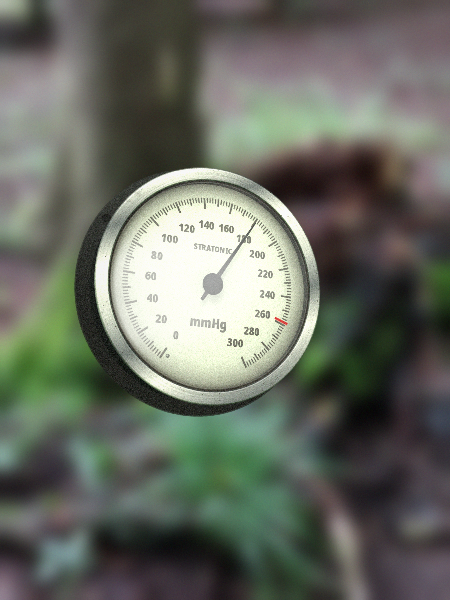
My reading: 180 mmHg
